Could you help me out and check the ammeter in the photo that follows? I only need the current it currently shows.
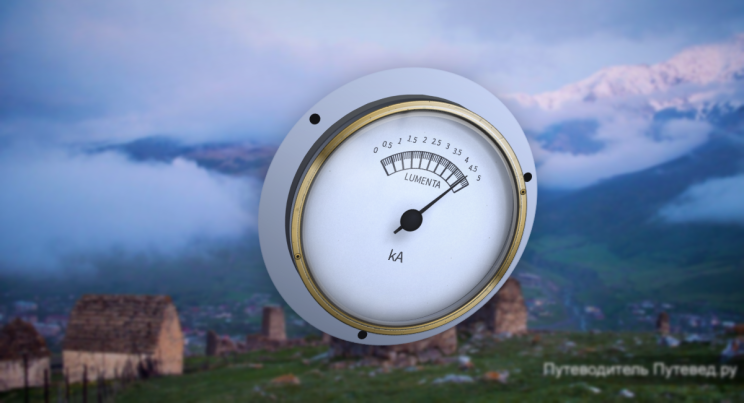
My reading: 4.5 kA
